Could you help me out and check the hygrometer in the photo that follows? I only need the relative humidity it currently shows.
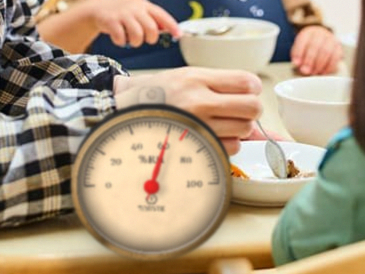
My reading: 60 %
